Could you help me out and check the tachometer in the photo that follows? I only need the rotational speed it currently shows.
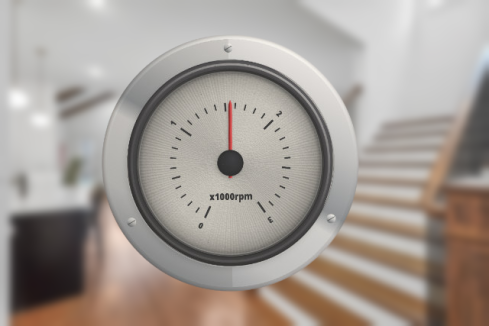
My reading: 1550 rpm
